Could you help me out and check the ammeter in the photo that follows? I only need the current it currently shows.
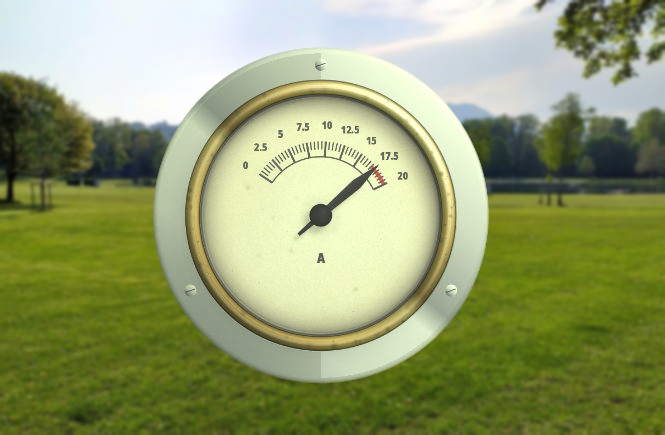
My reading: 17.5 A
